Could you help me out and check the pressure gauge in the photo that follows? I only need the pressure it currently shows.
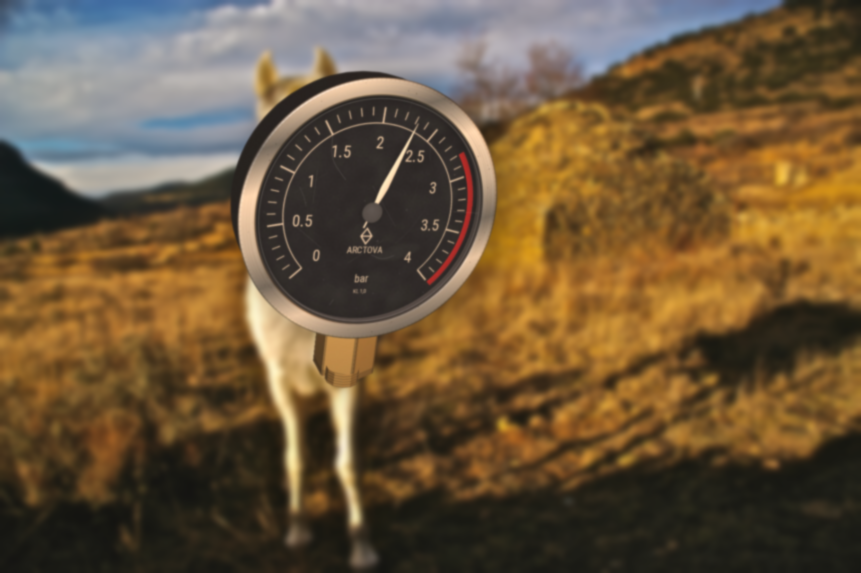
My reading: 2.3 bar
